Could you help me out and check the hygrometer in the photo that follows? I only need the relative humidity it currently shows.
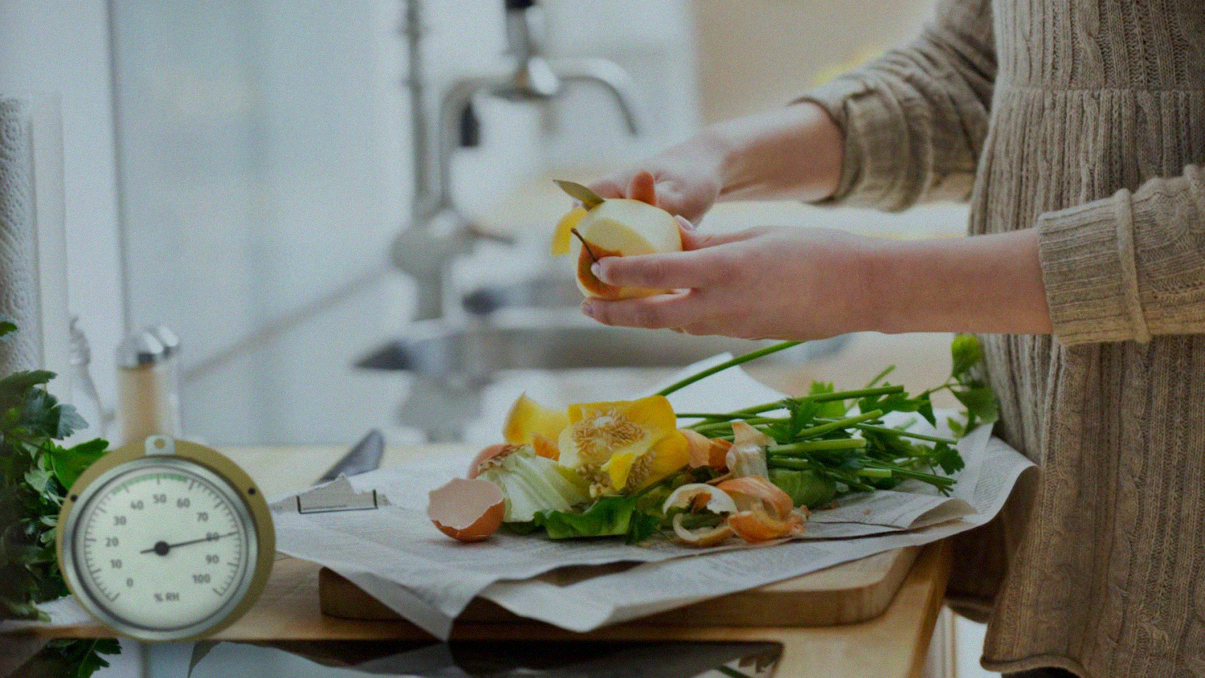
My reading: 80 %
